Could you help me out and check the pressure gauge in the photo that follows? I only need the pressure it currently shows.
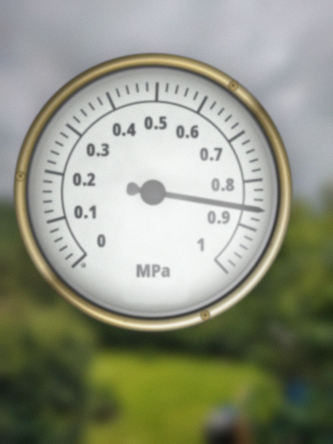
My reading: 0.86 MPa
